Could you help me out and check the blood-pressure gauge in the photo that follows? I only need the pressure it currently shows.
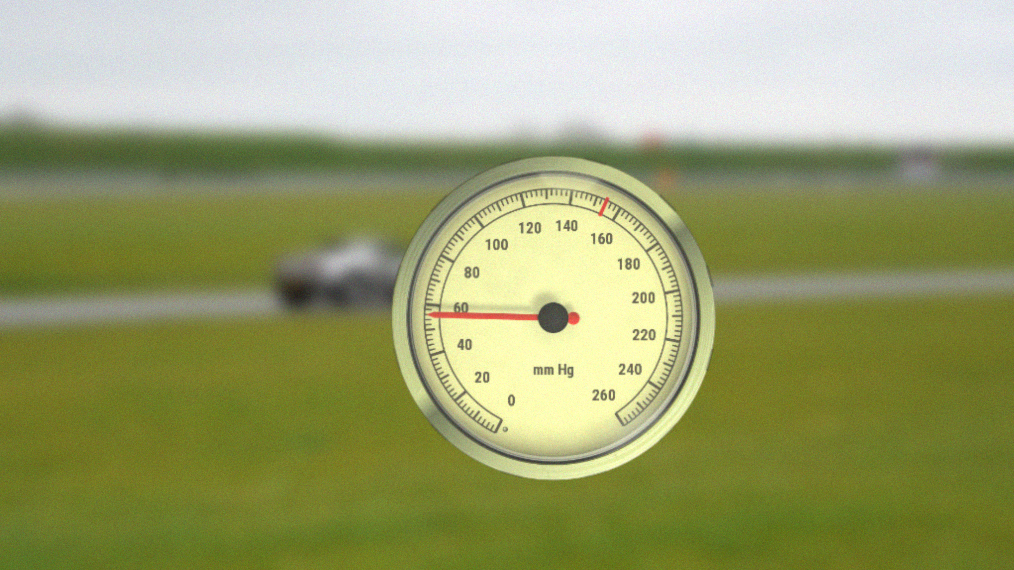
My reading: 56 mmHg
